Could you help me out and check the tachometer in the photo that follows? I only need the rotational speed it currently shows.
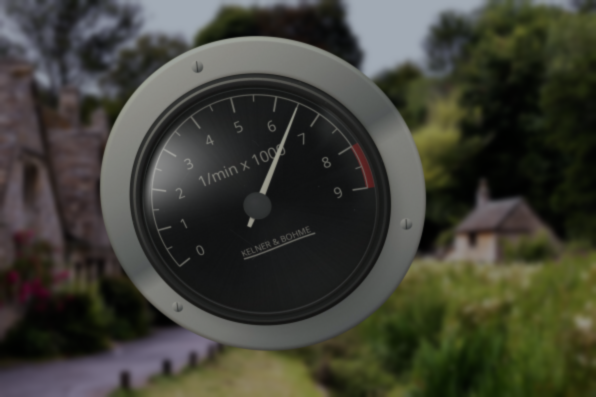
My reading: 6500 rpm
